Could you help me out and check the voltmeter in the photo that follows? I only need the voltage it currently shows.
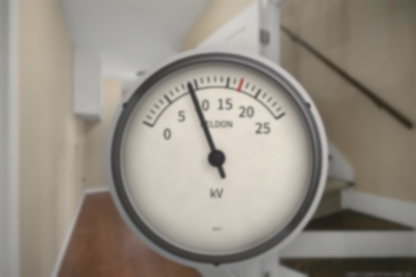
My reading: 9 kV
